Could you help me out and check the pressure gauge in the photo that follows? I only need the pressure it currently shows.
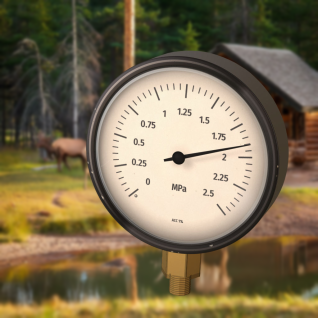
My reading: 1.9 MPa
